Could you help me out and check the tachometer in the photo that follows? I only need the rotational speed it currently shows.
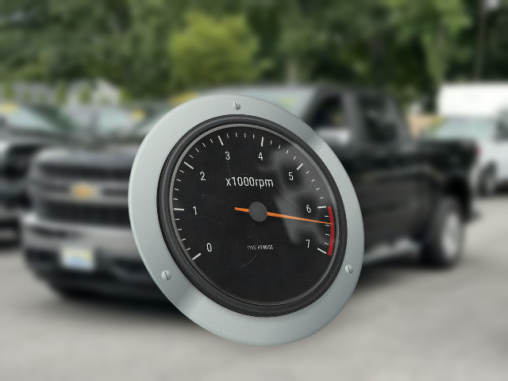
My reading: 6400 rpm
